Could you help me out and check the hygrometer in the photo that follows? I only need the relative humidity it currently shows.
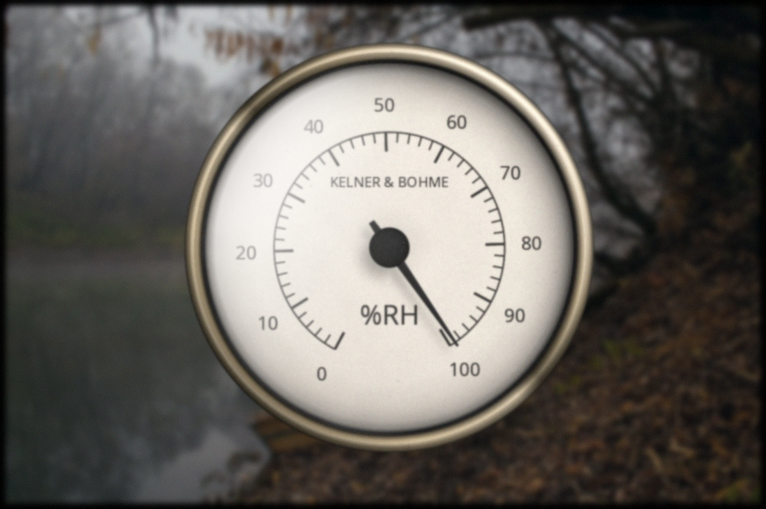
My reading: 99 %
